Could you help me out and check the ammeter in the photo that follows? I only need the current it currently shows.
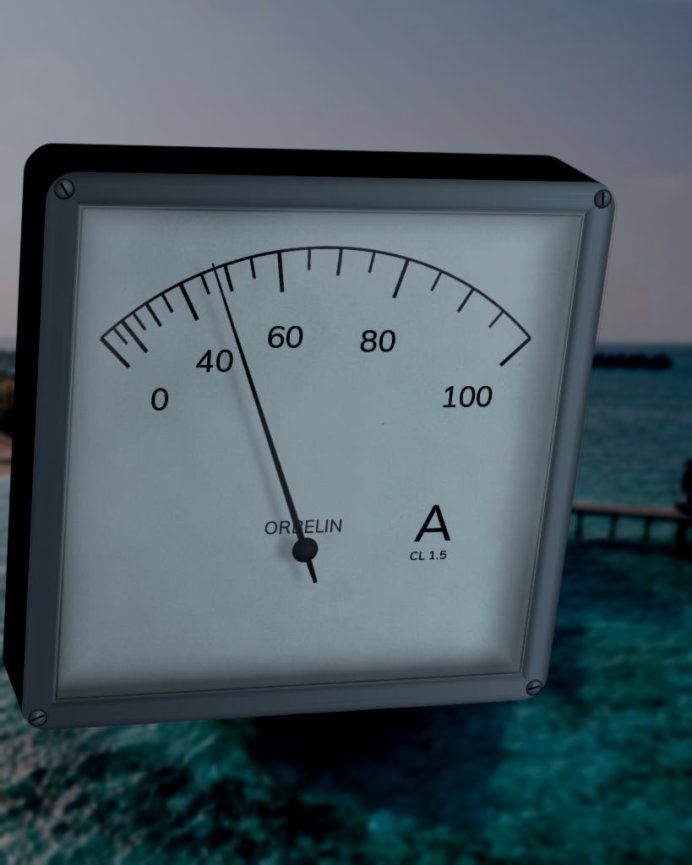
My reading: 47.5 A
